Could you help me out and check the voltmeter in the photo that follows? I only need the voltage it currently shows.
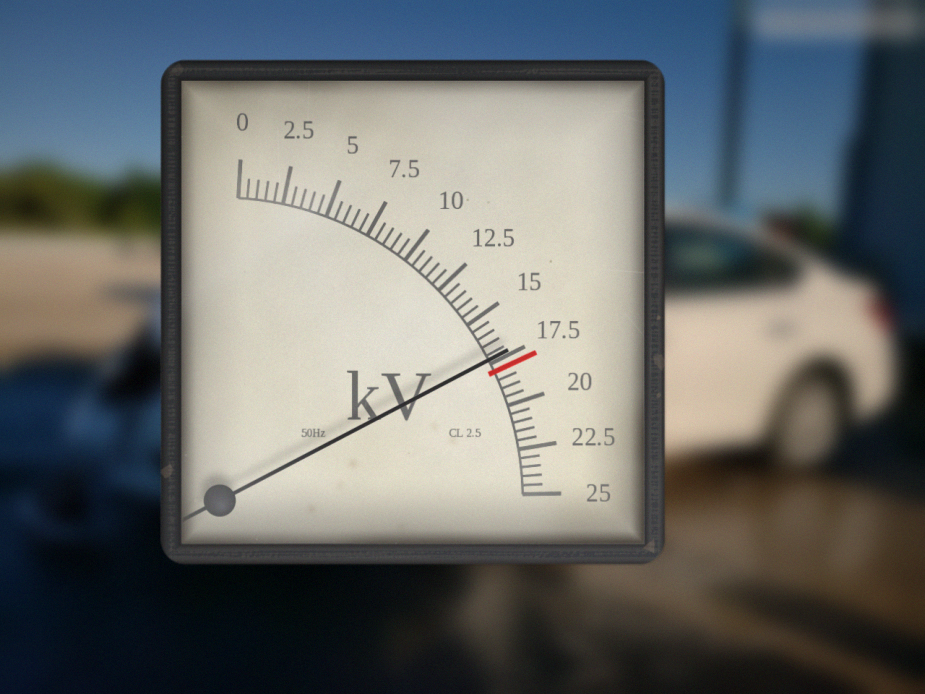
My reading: 17.25 kV
